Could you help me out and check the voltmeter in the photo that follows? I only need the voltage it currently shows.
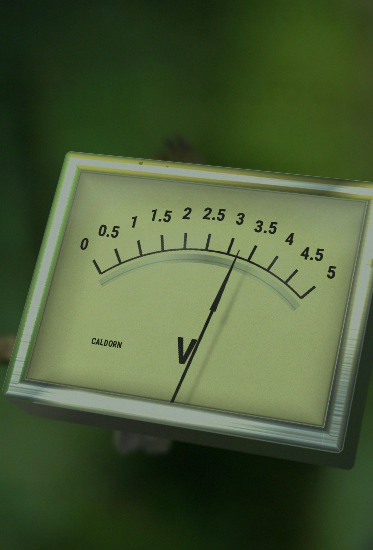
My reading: 3.25 V
